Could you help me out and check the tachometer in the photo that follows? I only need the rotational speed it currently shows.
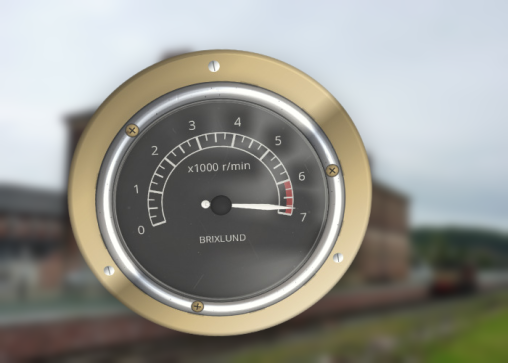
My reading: 6750 rpm
